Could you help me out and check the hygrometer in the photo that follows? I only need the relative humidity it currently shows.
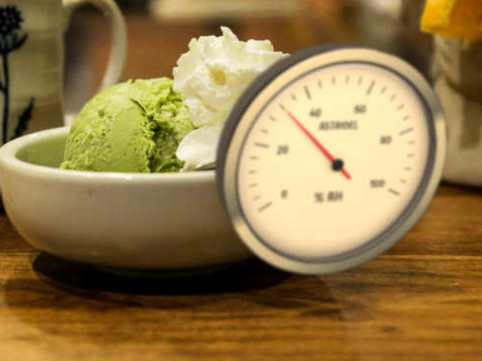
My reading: 32 %
